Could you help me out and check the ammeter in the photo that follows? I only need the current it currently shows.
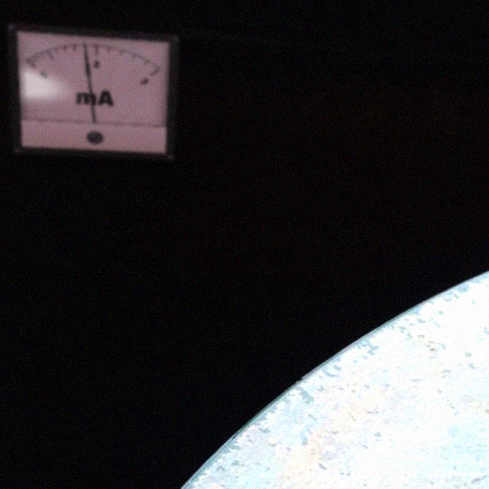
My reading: 1.8 mA
